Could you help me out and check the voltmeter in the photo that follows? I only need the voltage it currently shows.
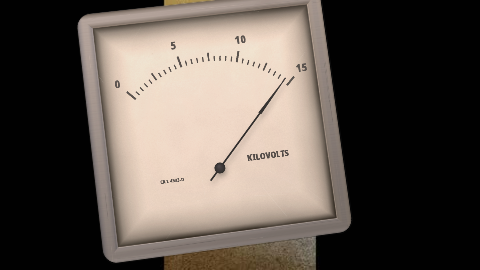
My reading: 14.5 kV
